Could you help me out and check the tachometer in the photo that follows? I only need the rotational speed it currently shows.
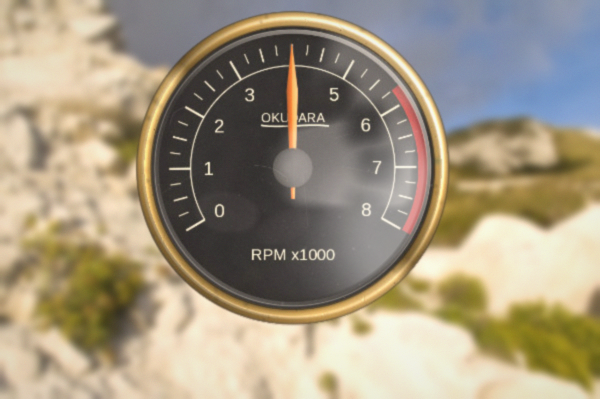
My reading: 4000 rpm
